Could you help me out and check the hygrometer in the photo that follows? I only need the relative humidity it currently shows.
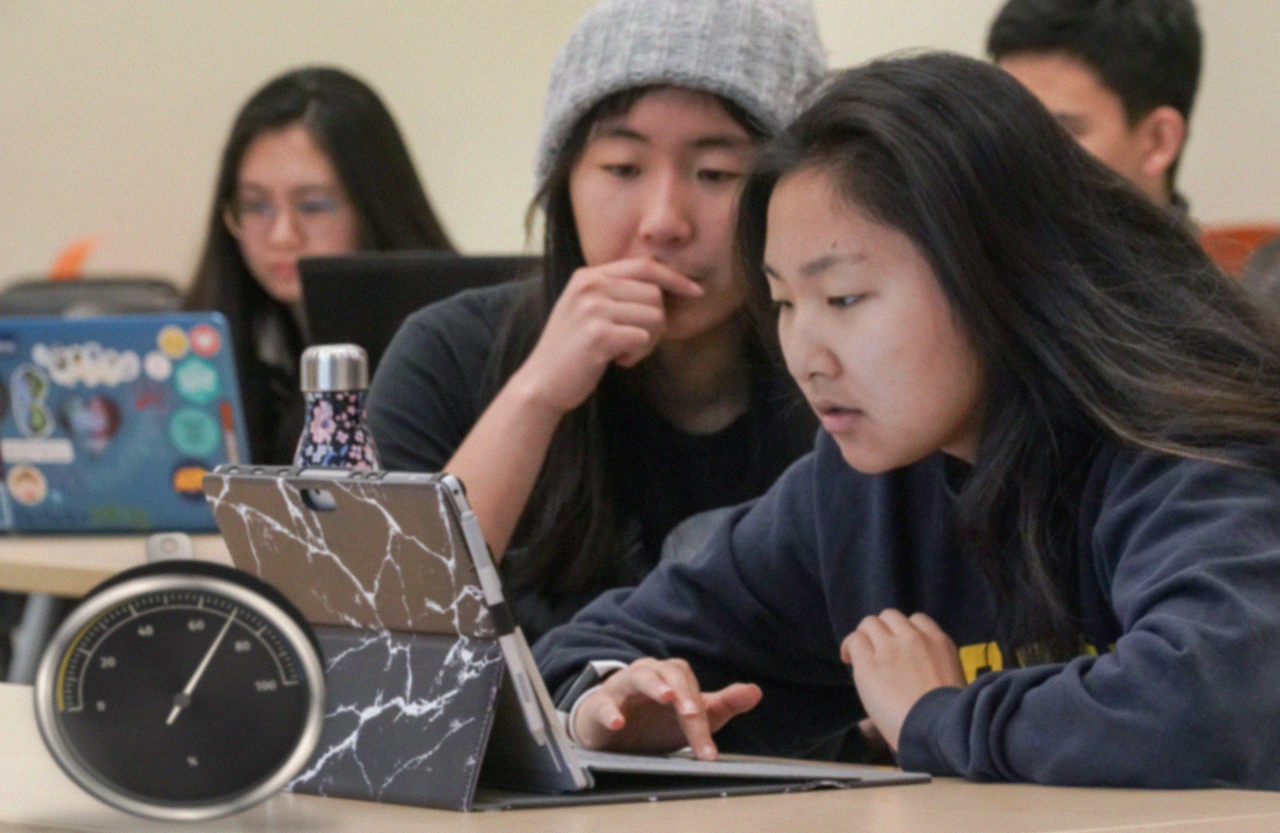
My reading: 70 %
